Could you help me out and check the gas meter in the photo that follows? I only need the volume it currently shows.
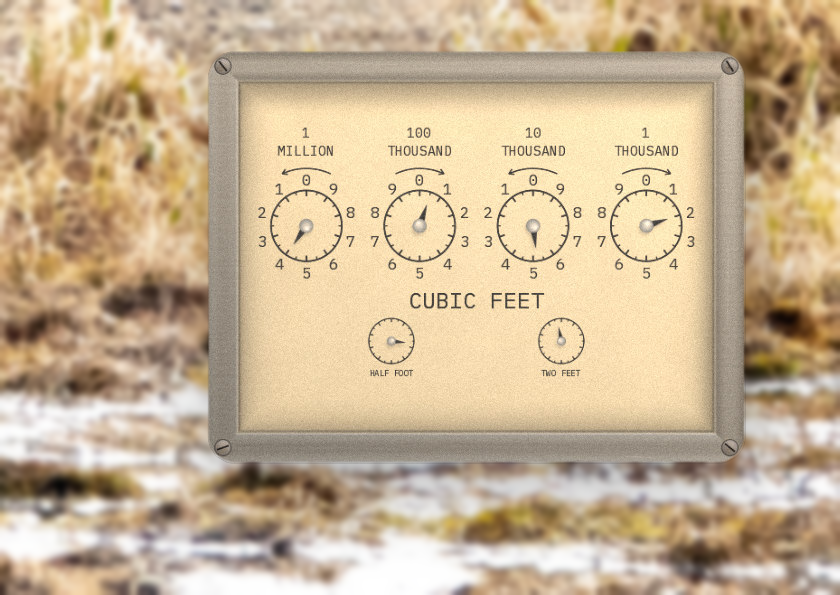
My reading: 405200 ft³
